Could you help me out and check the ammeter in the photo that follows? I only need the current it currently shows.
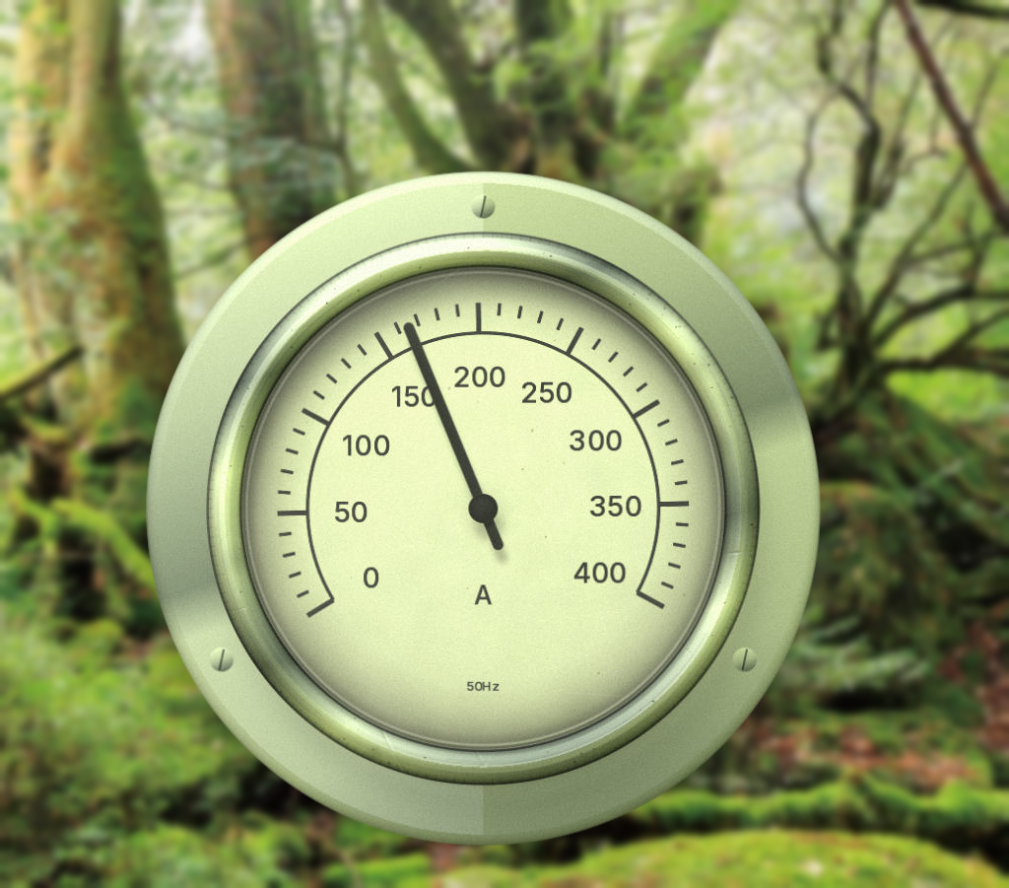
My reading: 165 A
